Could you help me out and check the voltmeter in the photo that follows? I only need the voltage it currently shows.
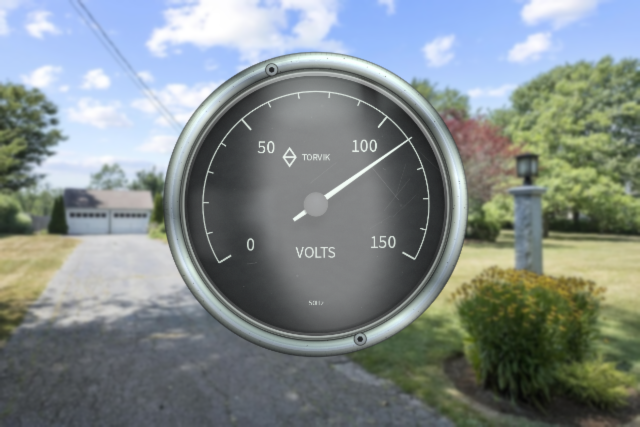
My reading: 110 V
